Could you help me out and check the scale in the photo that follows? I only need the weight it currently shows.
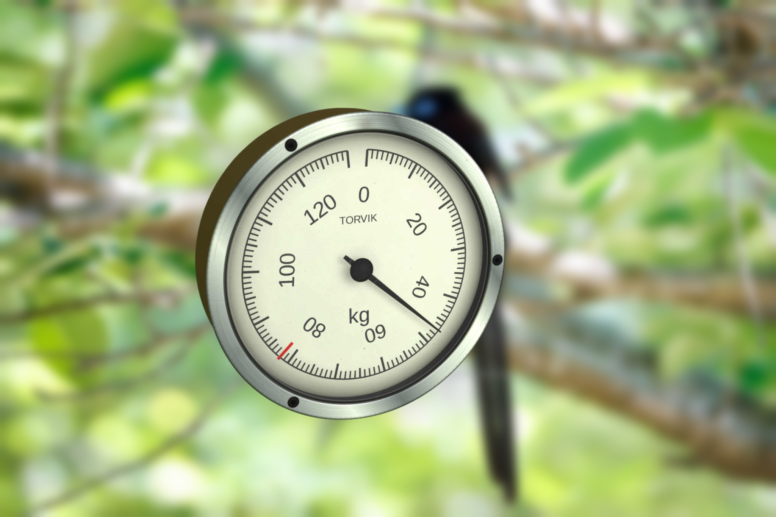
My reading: 47 kg
